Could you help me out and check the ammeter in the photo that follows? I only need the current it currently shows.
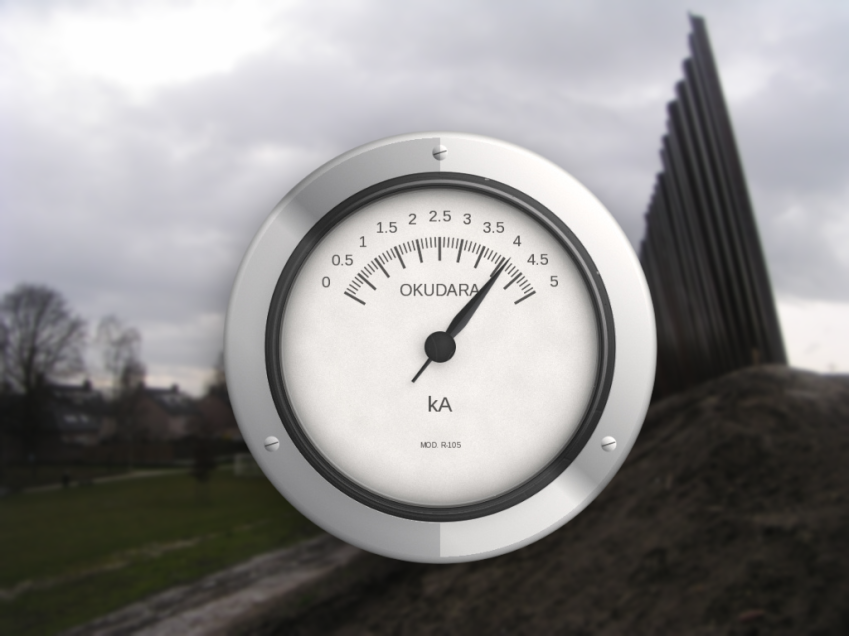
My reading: 4.1 kA
